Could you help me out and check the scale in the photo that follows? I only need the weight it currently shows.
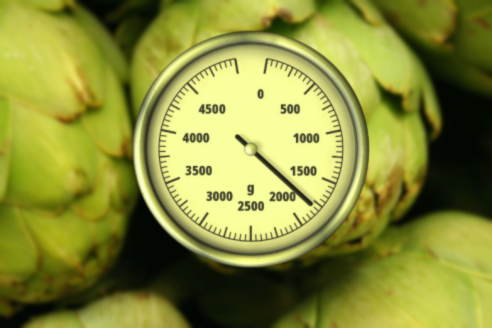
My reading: 1800 g
